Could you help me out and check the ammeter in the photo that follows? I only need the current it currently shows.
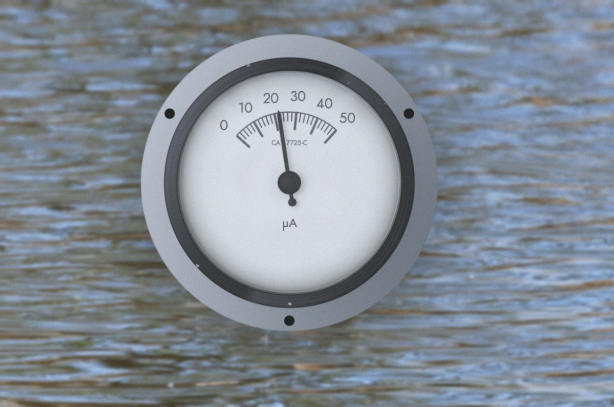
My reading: 22 µA
